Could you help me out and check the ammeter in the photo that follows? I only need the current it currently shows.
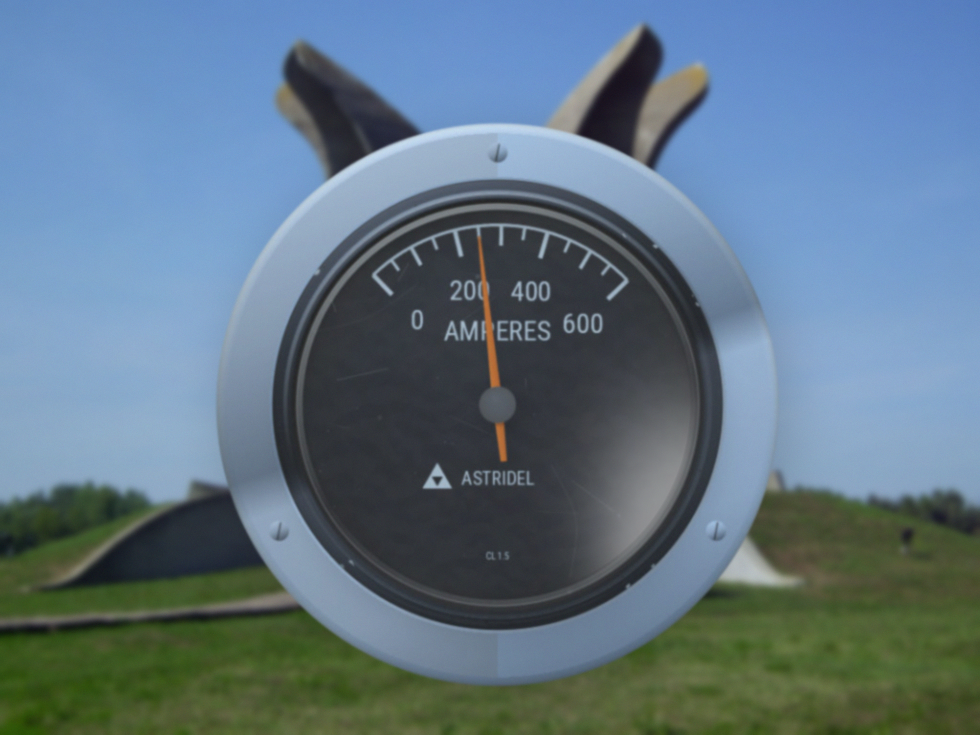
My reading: 250 A
